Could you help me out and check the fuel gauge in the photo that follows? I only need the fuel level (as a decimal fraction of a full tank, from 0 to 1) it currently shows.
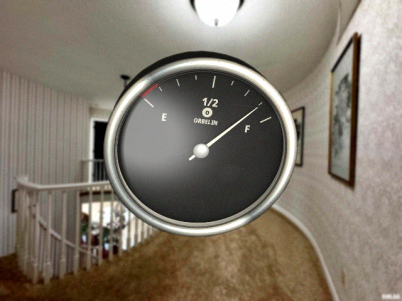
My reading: 0.875
